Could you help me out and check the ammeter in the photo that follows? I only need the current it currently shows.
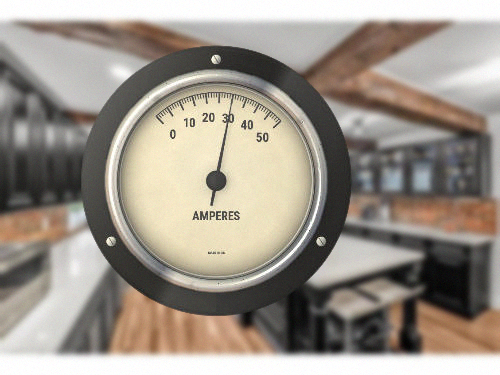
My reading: 30 A
